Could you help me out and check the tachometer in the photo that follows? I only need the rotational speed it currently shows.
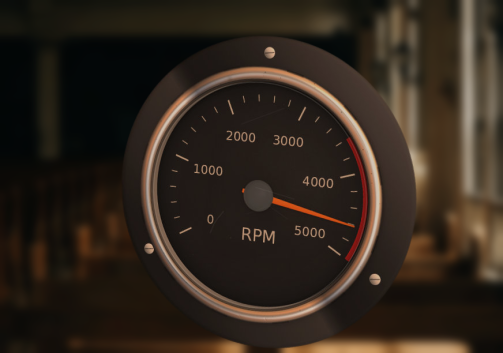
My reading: 4600 rpm
